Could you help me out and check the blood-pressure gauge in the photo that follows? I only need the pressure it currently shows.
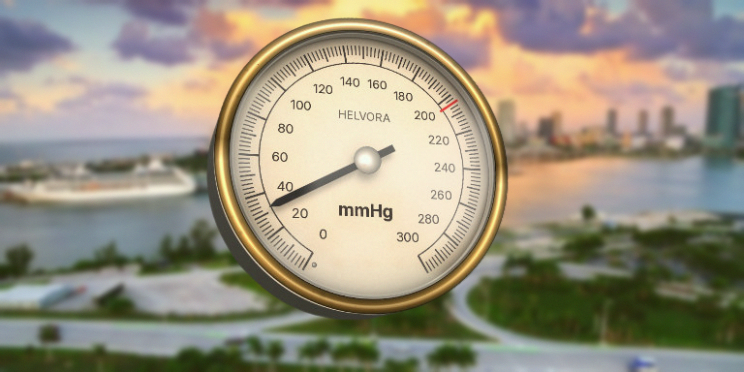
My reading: 32 mmHg
